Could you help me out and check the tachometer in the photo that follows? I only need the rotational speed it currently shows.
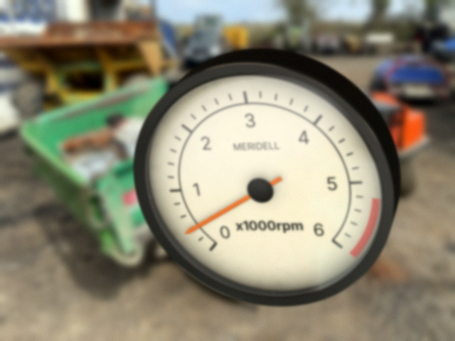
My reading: 400 rpm
